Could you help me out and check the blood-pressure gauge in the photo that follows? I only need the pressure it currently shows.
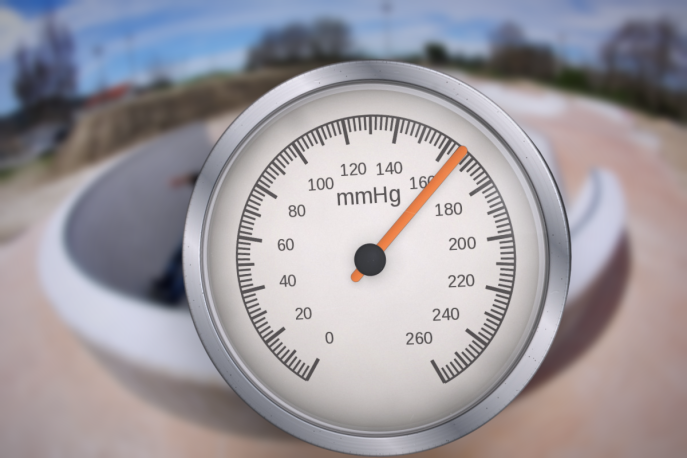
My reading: 166 mmHg
